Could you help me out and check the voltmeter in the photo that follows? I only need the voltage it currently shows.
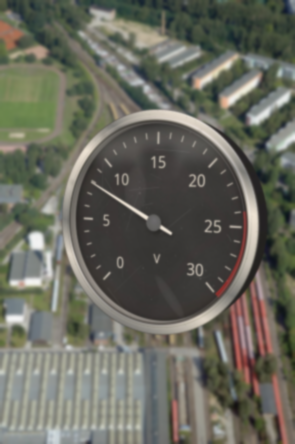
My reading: 8 V
